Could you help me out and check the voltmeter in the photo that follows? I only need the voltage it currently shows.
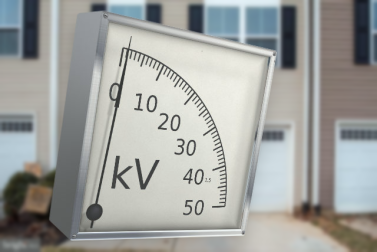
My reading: 1 kV
